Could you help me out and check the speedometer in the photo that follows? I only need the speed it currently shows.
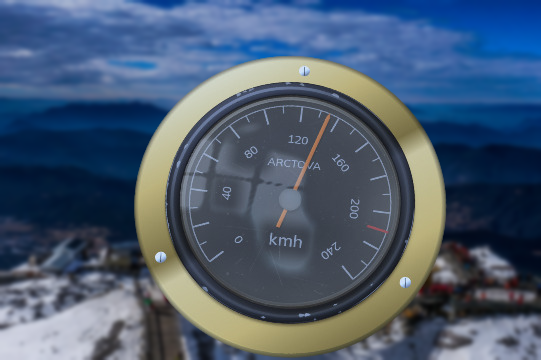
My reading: 135 km/h
